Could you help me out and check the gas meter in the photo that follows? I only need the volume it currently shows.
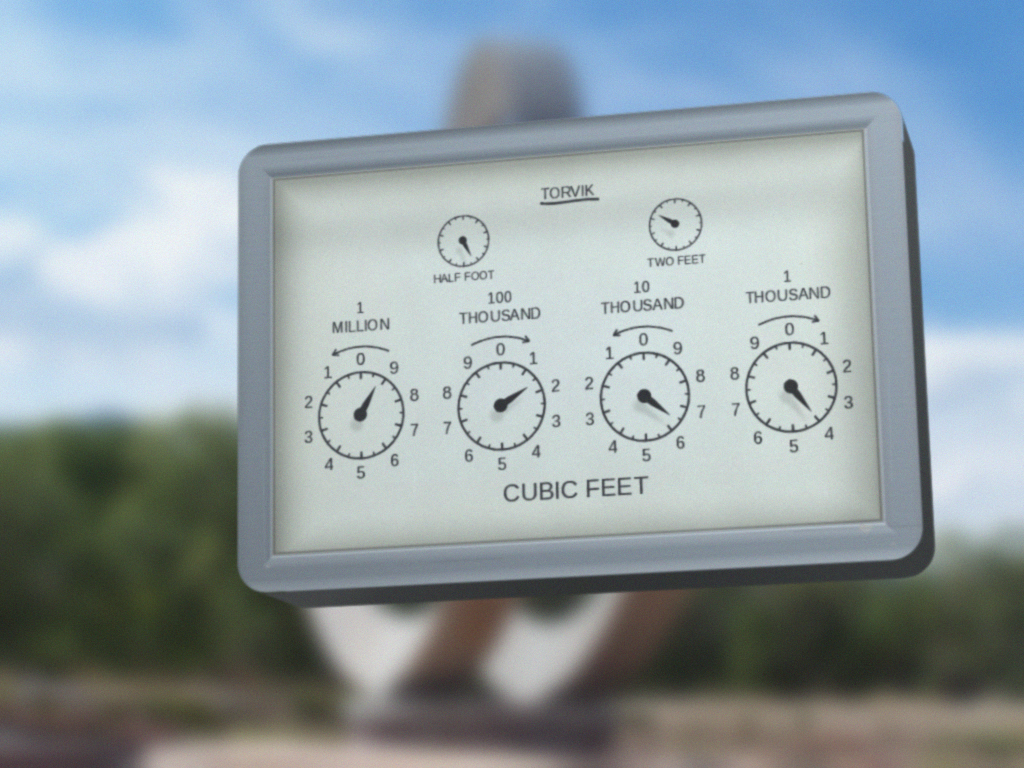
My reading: 916400 ft³
